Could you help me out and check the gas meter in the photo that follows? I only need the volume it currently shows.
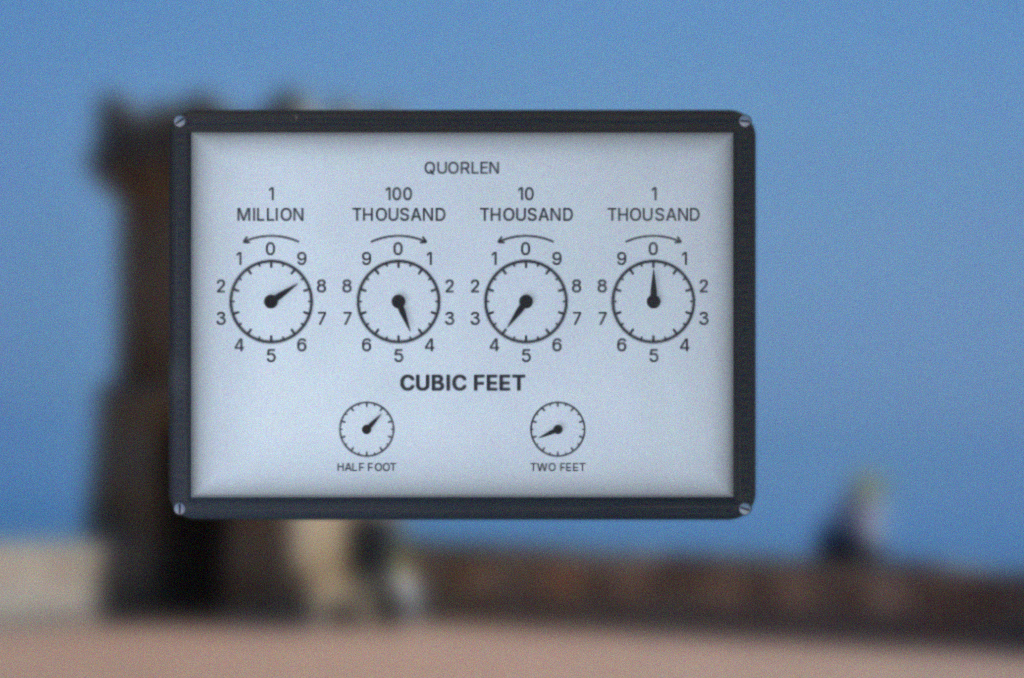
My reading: 844000 ft³
